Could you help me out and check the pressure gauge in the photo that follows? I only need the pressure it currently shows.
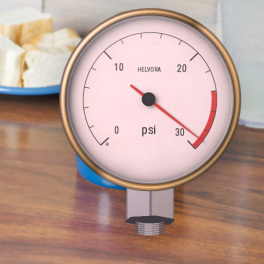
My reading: 29 psi
